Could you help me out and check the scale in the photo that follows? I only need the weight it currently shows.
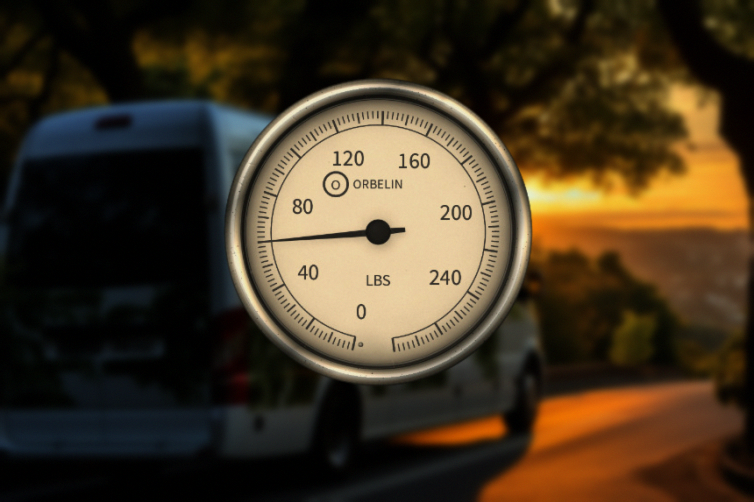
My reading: 60 lb
